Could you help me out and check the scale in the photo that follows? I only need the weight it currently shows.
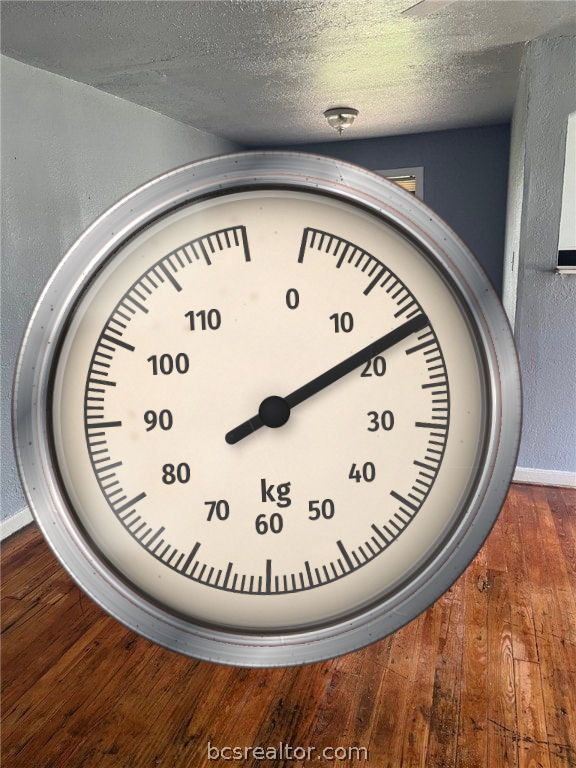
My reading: 17 kg
